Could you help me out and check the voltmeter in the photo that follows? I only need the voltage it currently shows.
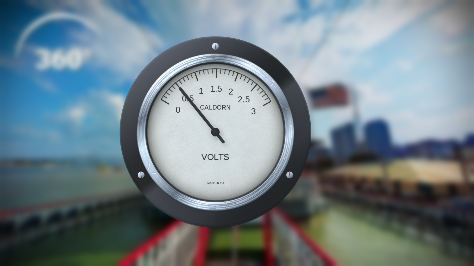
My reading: 0.5 V
